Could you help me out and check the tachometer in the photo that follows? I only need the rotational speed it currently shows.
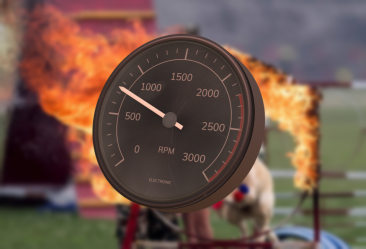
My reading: 750 rpm
